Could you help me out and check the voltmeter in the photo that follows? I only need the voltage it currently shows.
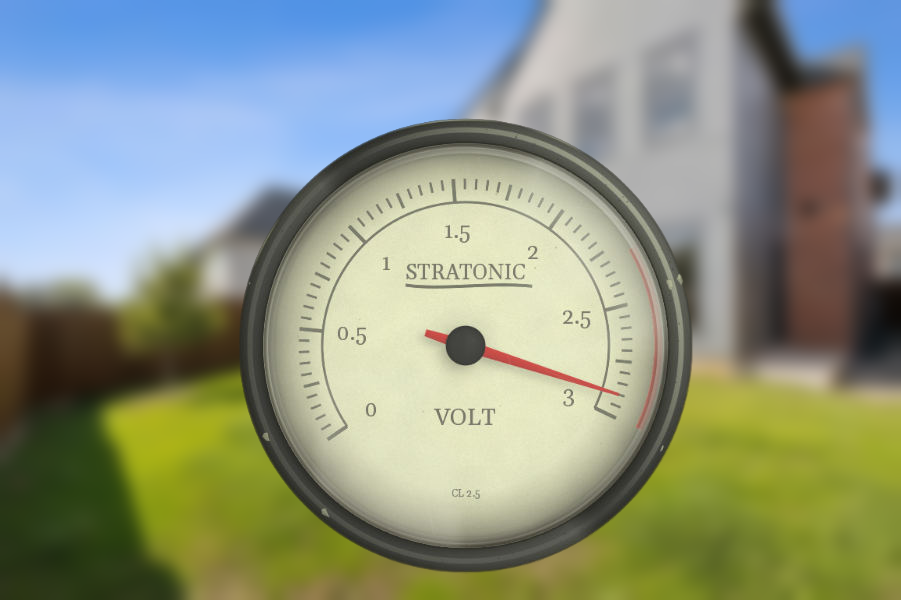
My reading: 2.9 V
